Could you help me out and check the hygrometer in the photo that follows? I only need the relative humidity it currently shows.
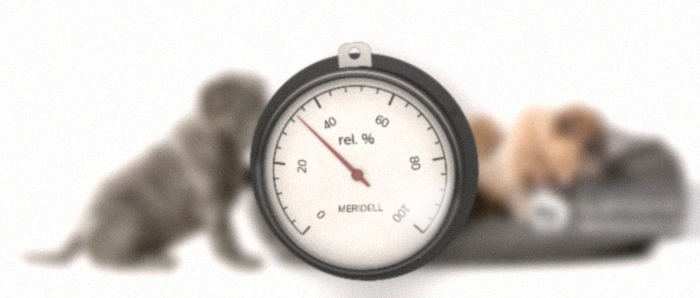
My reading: 34 %
